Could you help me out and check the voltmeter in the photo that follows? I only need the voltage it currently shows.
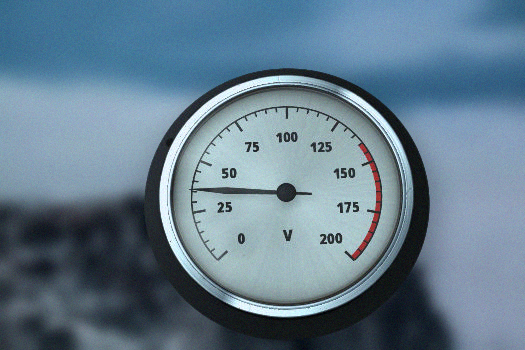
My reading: 35 V
